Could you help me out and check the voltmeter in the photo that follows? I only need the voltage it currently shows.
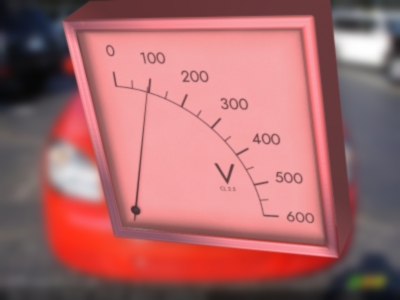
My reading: 100 V
